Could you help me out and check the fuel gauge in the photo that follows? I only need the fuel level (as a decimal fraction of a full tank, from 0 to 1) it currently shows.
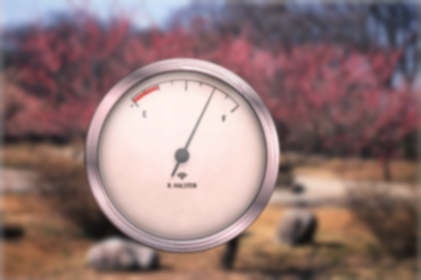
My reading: 0.75
